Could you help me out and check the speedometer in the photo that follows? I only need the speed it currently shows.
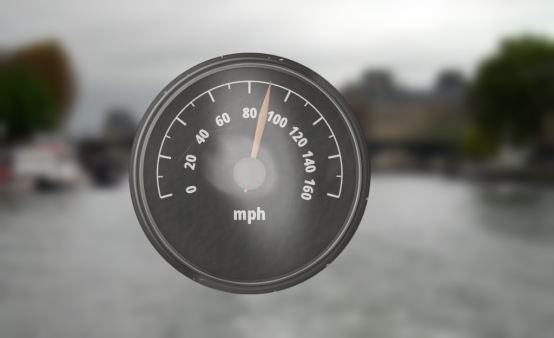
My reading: 90 mph
